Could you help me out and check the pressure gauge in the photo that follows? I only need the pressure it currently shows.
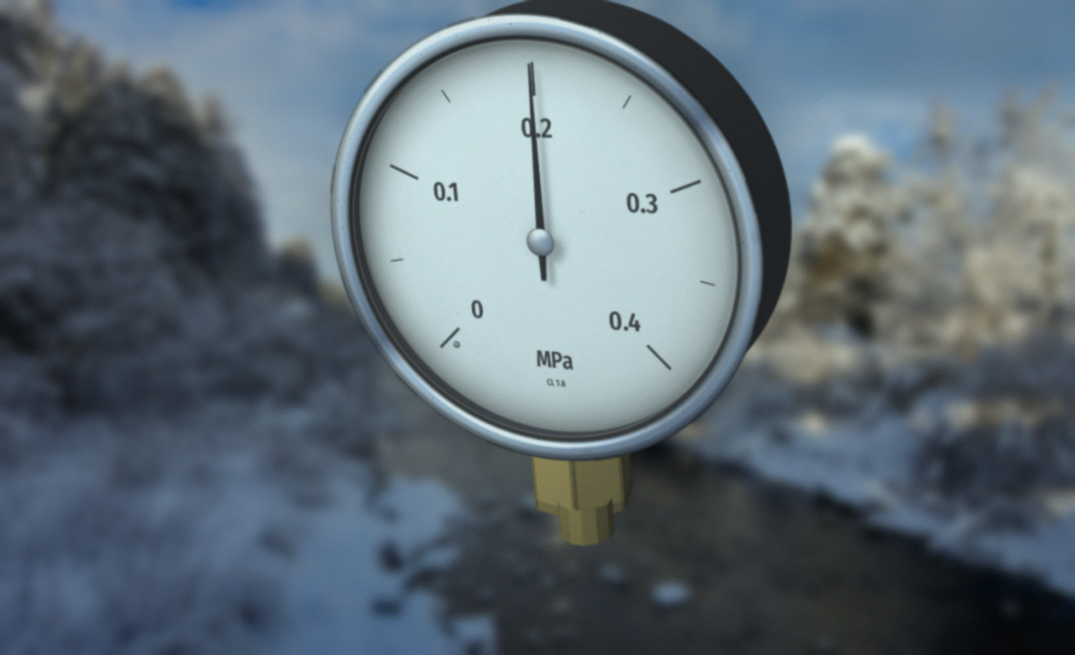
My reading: 0.2 MPa
